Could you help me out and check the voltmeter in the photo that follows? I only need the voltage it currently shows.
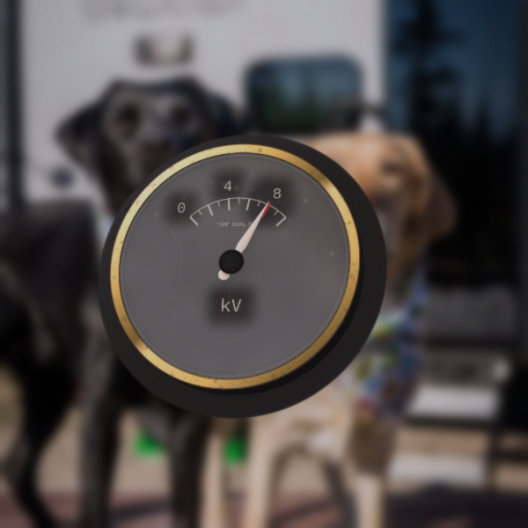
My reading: 8 kV
